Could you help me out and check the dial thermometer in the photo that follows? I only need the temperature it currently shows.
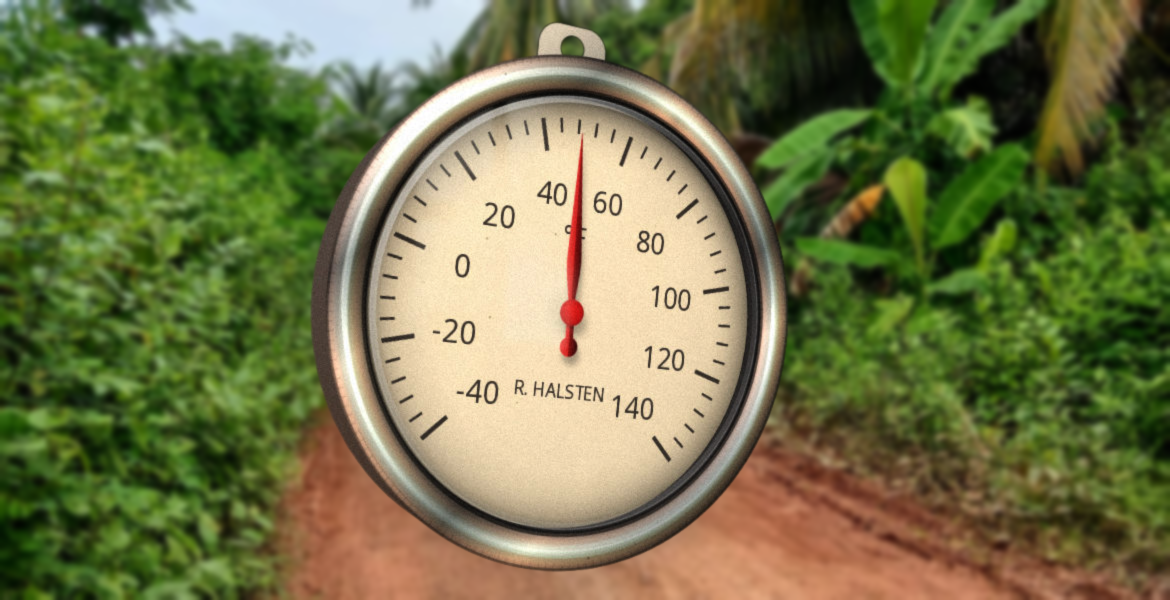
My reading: 48 °F
